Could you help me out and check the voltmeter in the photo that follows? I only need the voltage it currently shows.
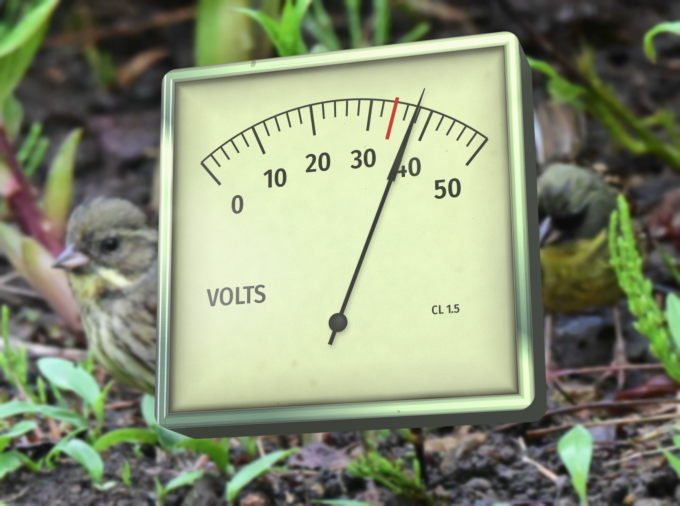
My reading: 38 V
